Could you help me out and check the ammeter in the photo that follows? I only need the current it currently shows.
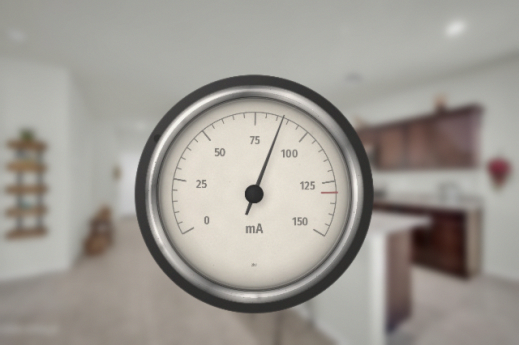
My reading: 87.5 mA
